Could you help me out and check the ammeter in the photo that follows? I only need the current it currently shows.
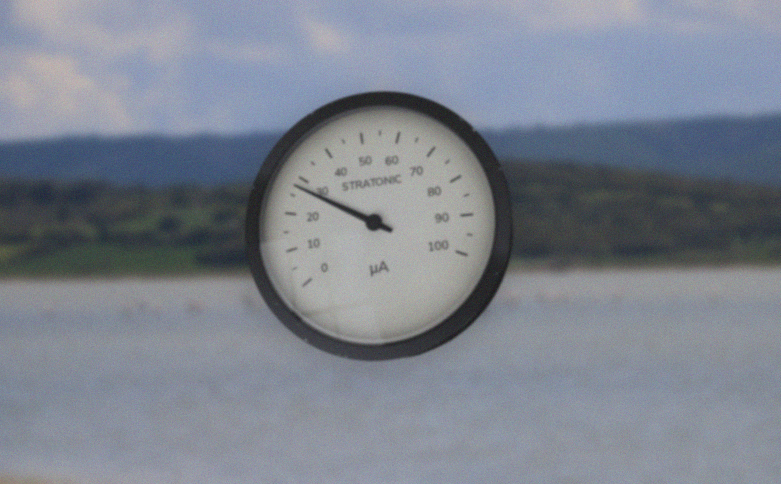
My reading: 27.5 µA
